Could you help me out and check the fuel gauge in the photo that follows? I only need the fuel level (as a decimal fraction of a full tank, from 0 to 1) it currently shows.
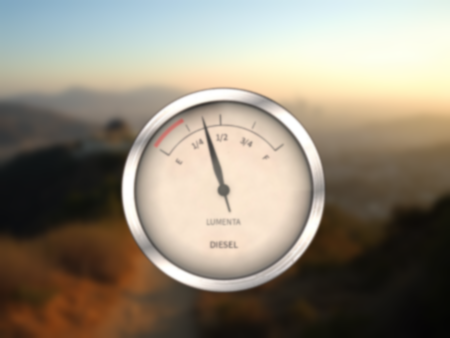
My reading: 0.375
